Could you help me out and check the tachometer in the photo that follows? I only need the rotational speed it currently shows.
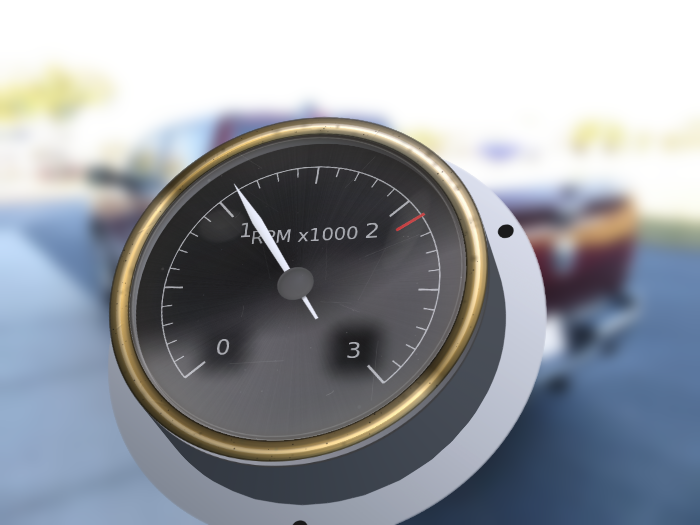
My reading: 1100 rpm
